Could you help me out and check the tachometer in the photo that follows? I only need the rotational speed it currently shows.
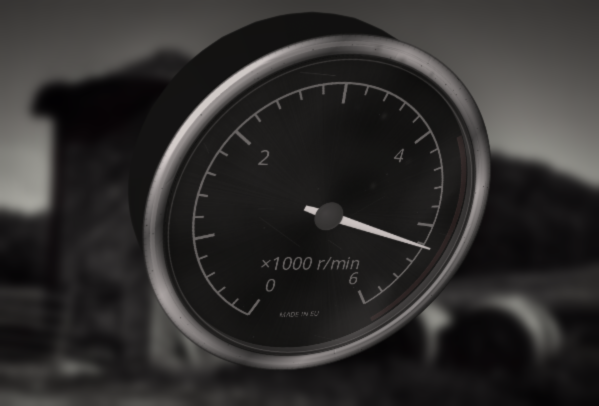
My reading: 5200 rpm
